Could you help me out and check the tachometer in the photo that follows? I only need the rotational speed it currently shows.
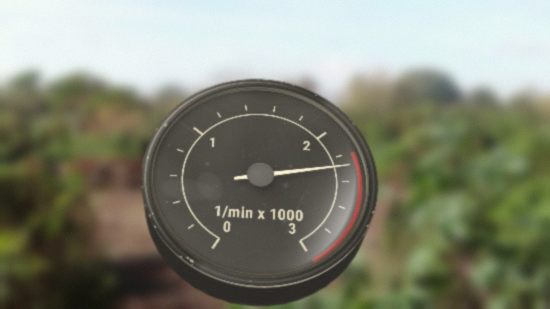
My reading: 2300 rpm
